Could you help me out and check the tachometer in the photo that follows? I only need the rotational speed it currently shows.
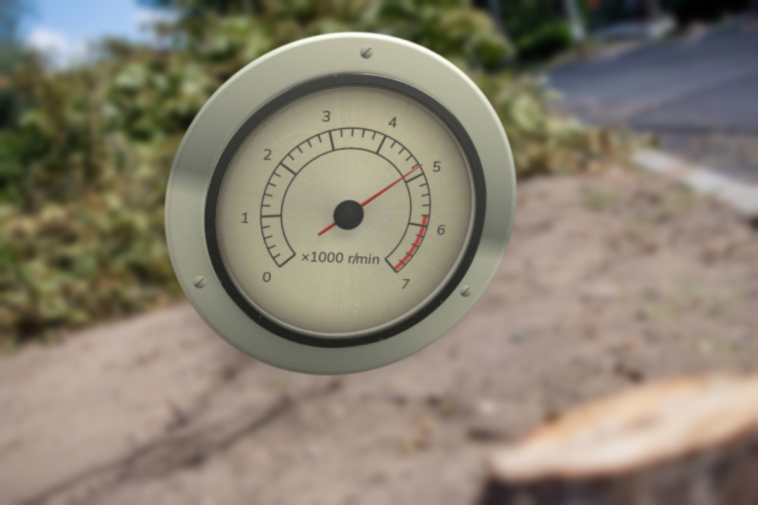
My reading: 4800 rpm
